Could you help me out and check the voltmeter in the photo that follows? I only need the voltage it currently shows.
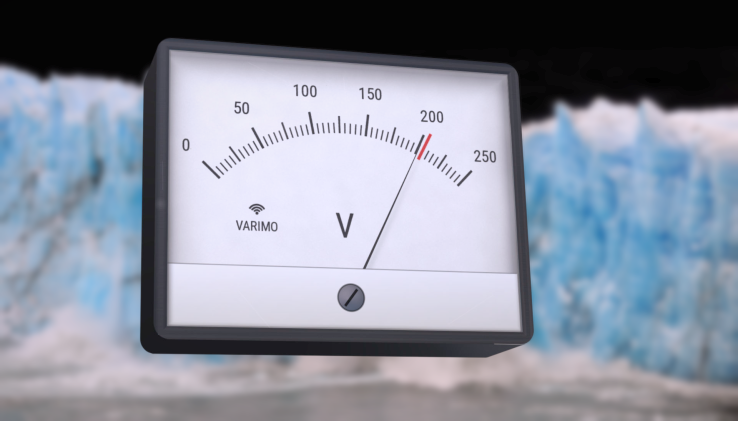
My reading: 200 V
